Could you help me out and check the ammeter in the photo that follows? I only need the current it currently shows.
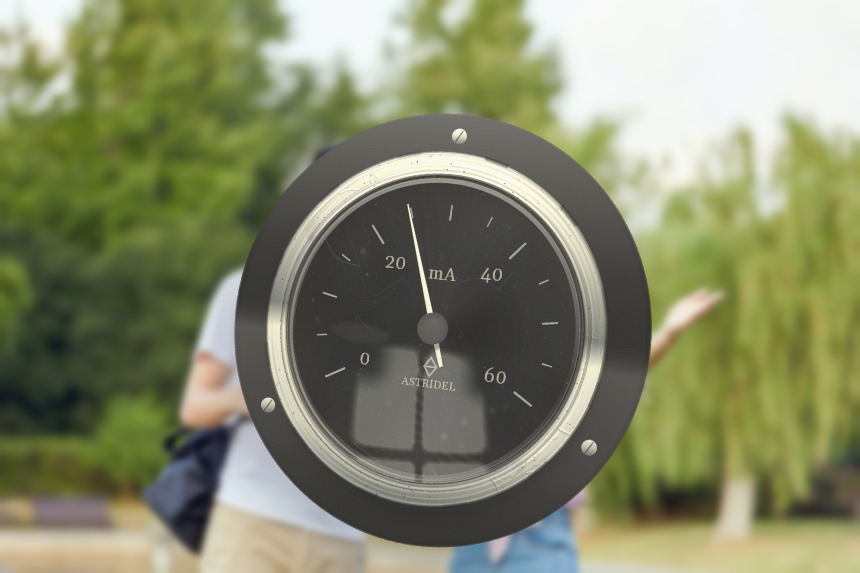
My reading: 25 mA
